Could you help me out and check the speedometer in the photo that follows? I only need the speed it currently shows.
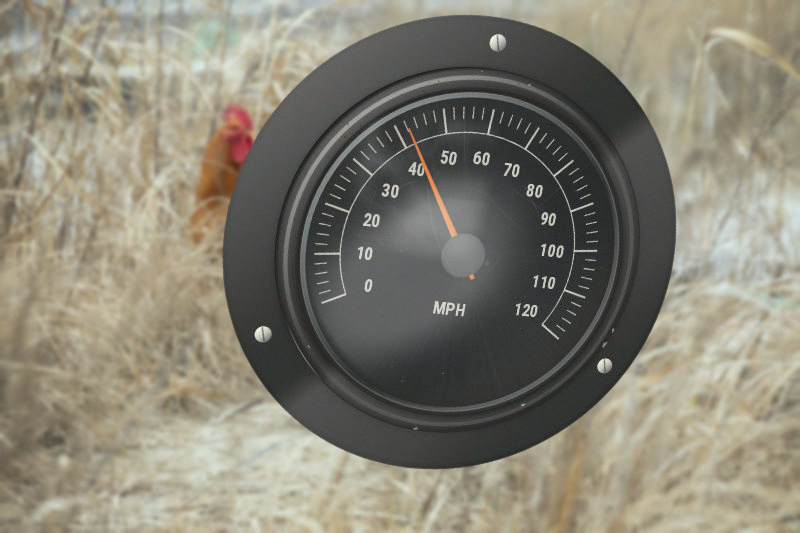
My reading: 42 mph
